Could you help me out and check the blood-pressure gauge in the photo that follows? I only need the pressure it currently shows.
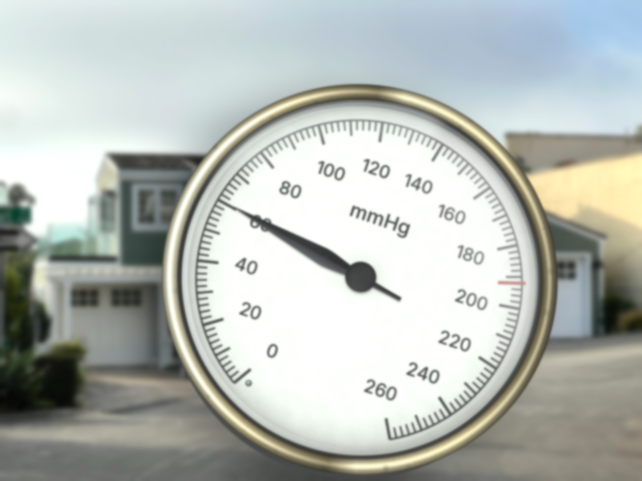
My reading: 60 mmHg
